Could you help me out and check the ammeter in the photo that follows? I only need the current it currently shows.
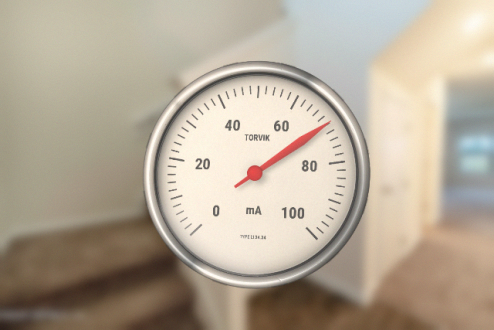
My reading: 70 mA
